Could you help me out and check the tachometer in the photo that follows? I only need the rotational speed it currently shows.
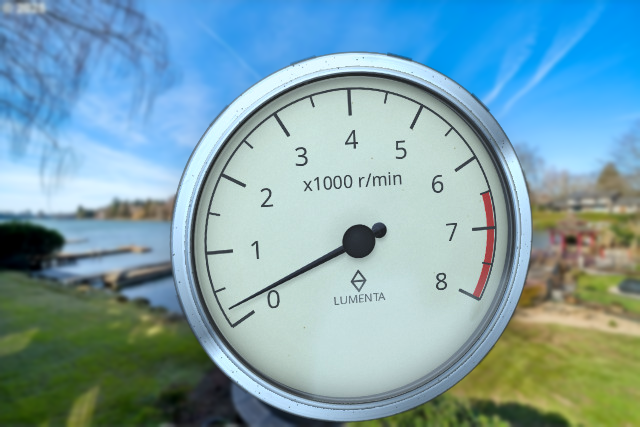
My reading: 250 rpm
